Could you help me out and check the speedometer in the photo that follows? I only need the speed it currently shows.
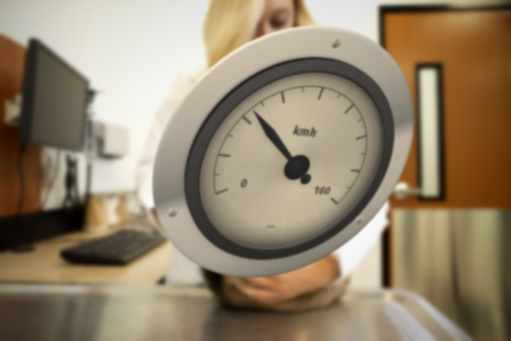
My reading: 45 km/h
